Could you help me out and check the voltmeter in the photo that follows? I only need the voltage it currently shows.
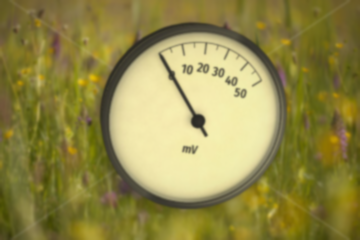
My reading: 0 mV
